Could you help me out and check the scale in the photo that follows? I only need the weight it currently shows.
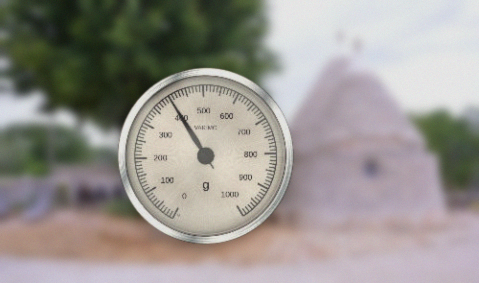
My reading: 400 g
